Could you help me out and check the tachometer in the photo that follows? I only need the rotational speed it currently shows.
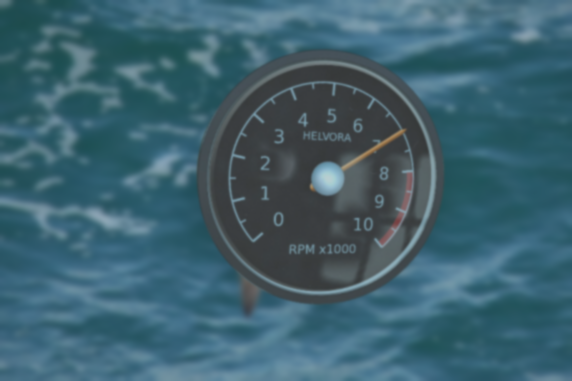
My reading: 7000 rpm
